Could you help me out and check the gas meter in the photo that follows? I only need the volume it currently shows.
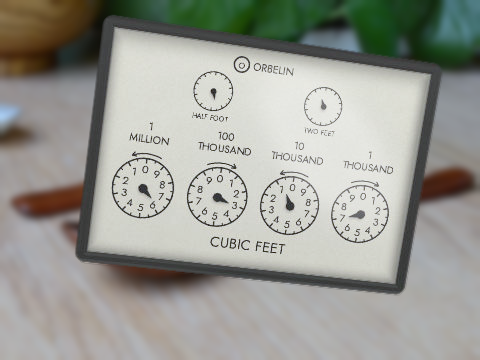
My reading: 630700 ft³
